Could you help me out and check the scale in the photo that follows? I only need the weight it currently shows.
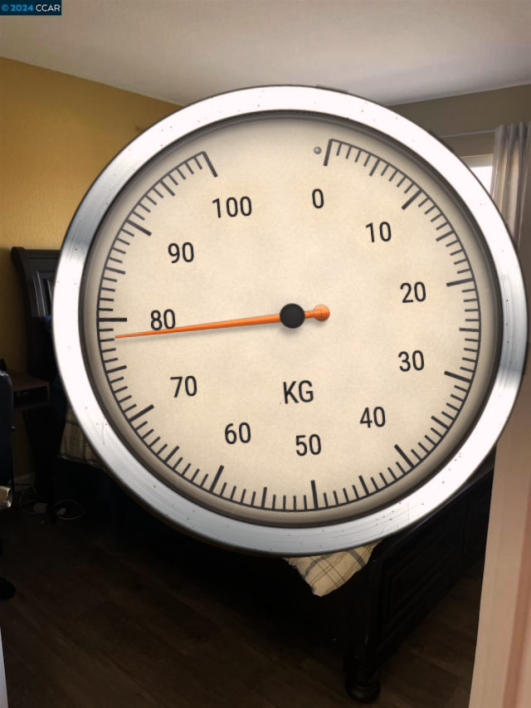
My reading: 78 kg
